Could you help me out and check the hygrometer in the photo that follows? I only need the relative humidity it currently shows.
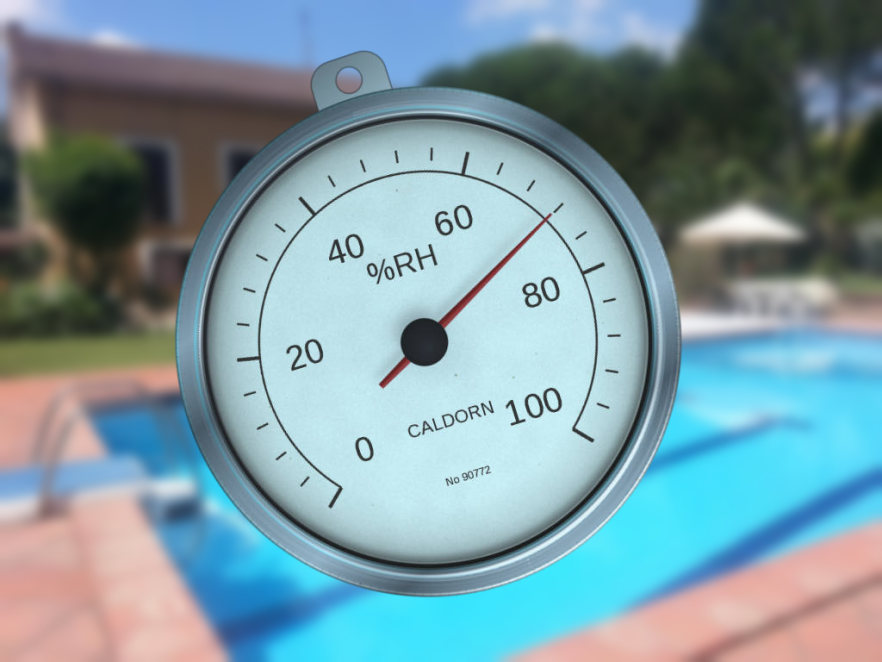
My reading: 72 %
